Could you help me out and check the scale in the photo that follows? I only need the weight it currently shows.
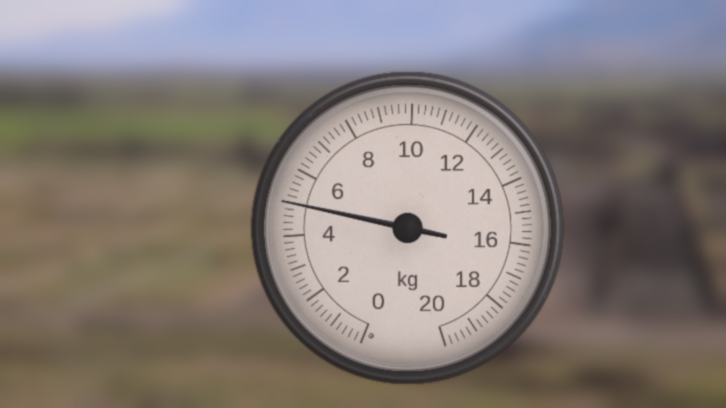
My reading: 5 kg
